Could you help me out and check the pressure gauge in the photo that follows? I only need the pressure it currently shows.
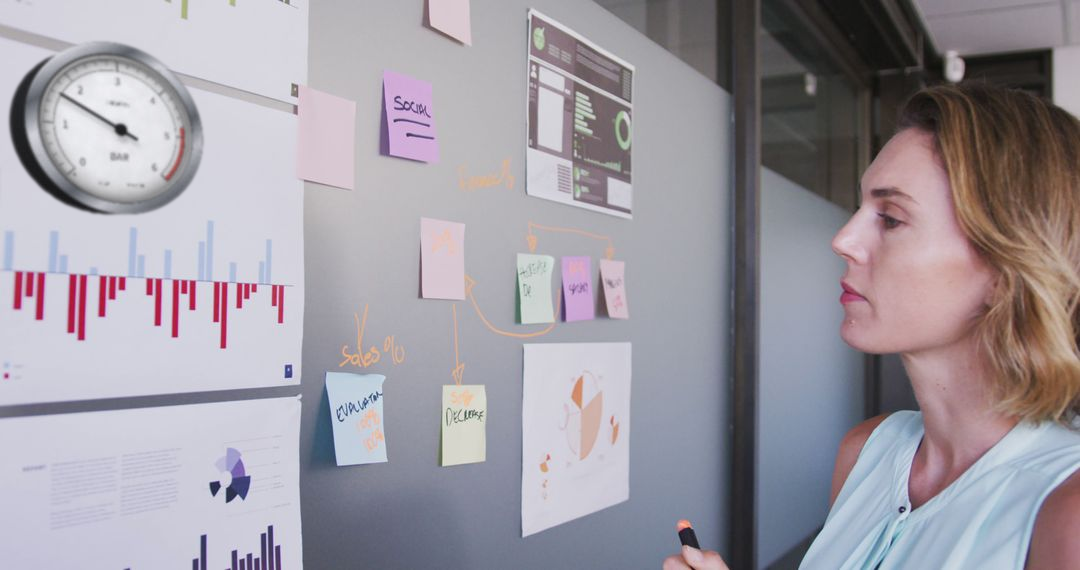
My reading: 1.6 bar
